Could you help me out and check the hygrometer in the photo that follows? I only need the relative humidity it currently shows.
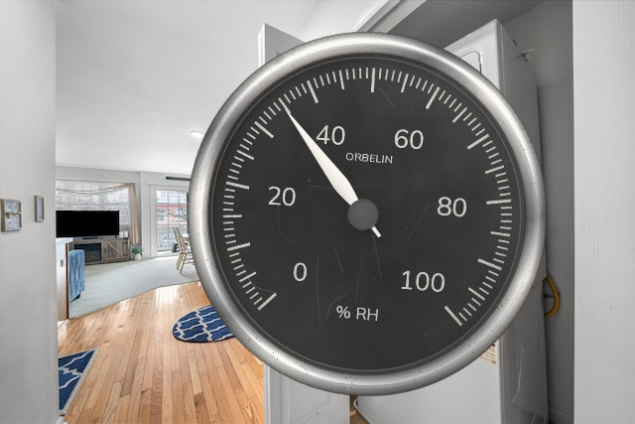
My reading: 35 %
